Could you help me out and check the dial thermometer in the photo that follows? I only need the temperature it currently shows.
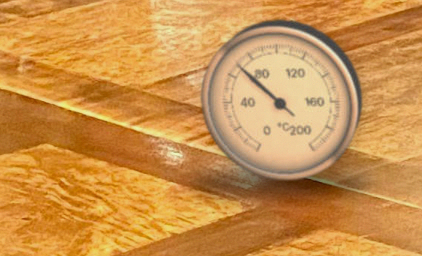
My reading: 70 °C
